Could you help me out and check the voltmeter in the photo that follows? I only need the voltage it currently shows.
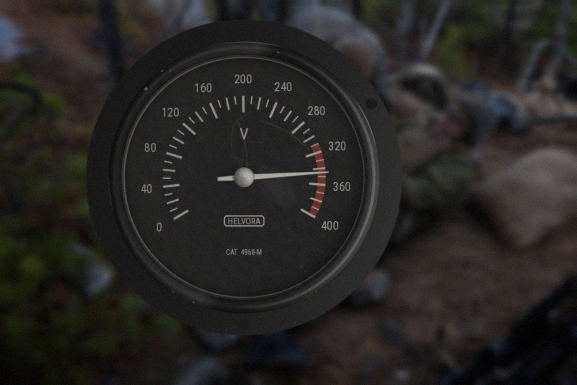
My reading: 345 V
